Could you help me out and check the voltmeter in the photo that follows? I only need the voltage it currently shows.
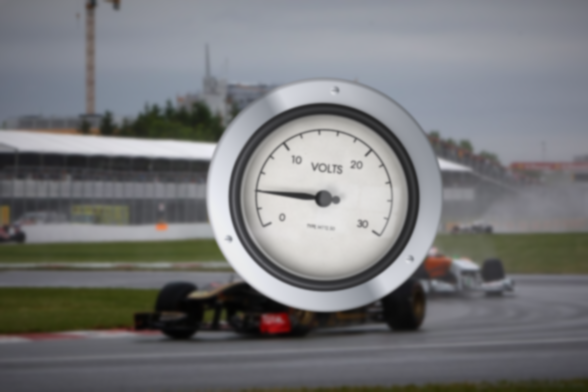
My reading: 4 V
